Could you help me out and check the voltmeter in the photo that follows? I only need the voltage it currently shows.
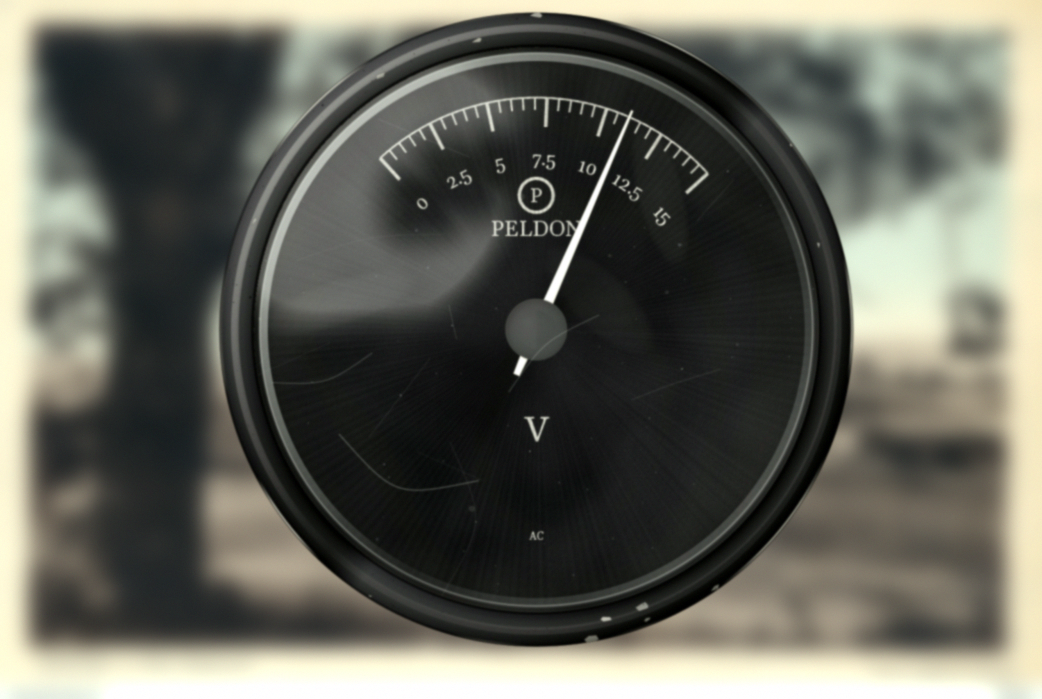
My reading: 11 V
